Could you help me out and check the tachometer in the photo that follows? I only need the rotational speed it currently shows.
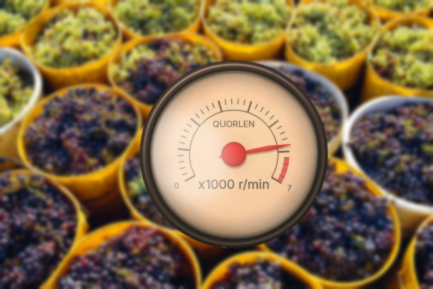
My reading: 5800 rpm
